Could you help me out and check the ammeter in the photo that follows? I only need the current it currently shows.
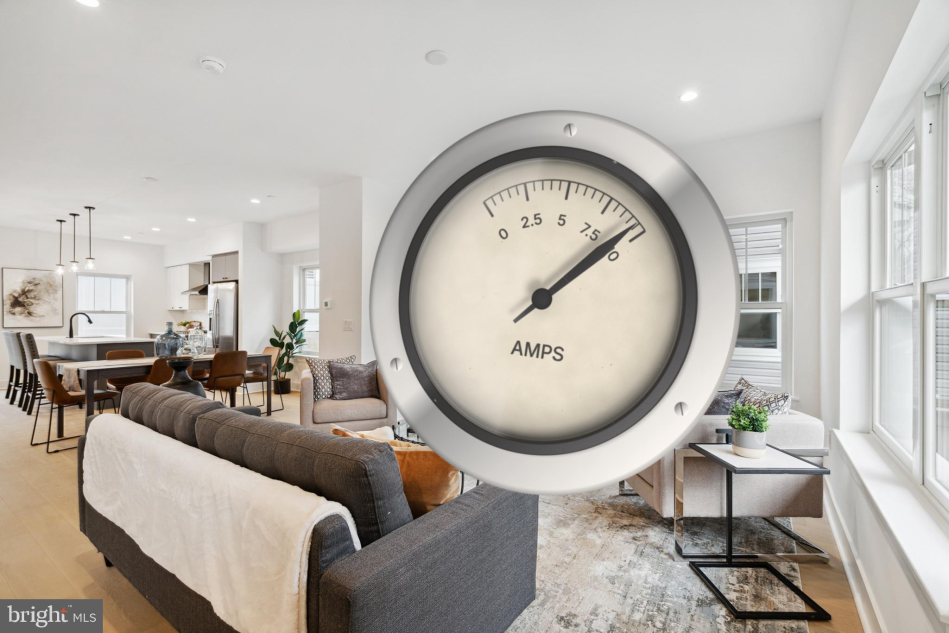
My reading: 9.5 A
